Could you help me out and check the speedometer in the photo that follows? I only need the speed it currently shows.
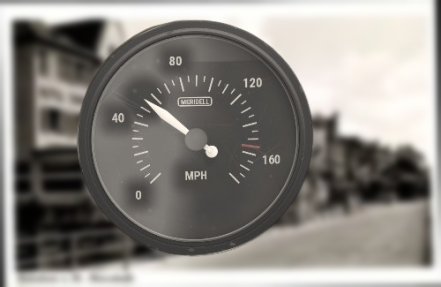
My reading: 55 mph
